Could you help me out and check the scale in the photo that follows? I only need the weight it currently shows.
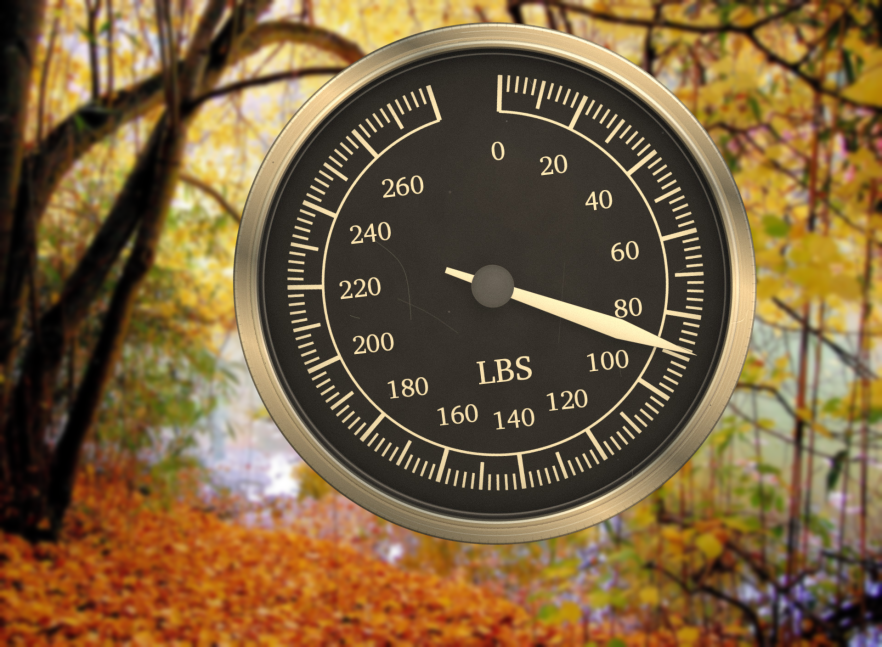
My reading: 88 lb
